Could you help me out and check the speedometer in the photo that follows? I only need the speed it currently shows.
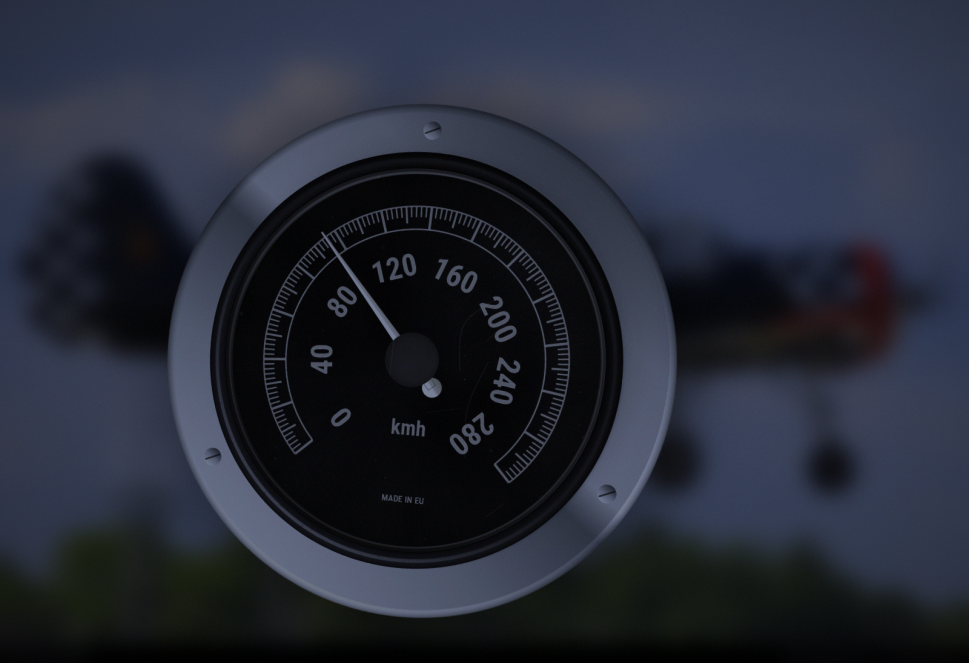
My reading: 96 km/h
